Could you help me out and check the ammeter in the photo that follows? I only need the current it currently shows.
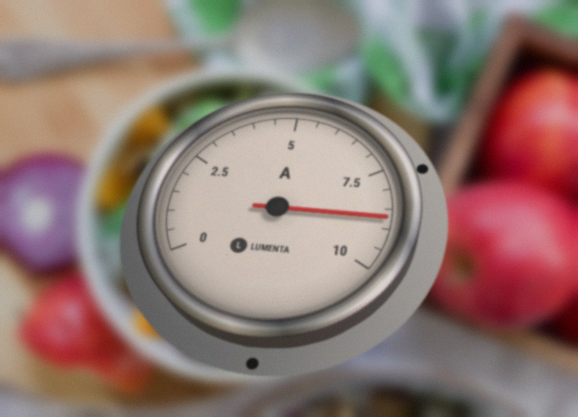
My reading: 8.75 A
